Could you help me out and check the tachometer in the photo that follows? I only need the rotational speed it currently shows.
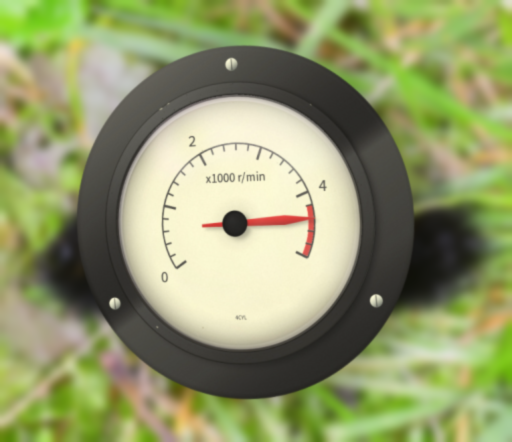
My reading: 4400 rpm
